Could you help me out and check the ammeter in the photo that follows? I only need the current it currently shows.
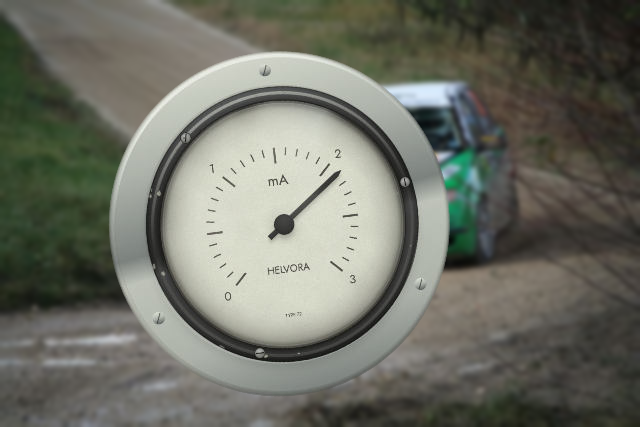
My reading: 2.1 mA
